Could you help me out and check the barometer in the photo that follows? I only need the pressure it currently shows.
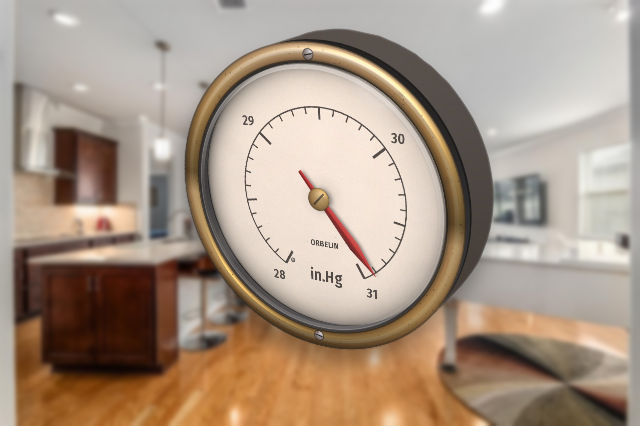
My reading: 30.9 inHg
